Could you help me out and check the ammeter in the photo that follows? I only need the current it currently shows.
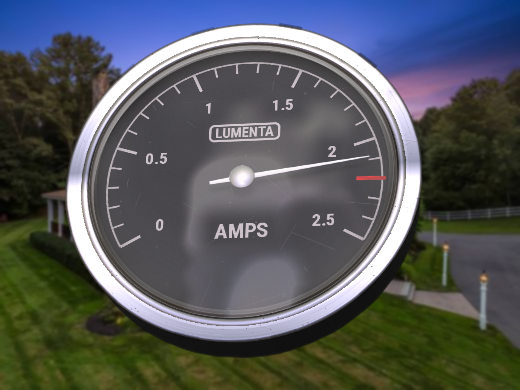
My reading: 2.1 A
